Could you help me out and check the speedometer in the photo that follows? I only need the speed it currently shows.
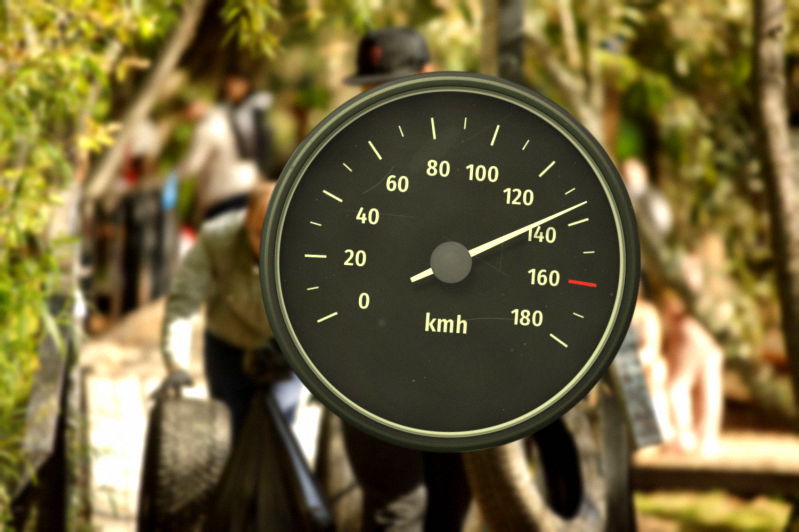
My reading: 135 km/h
